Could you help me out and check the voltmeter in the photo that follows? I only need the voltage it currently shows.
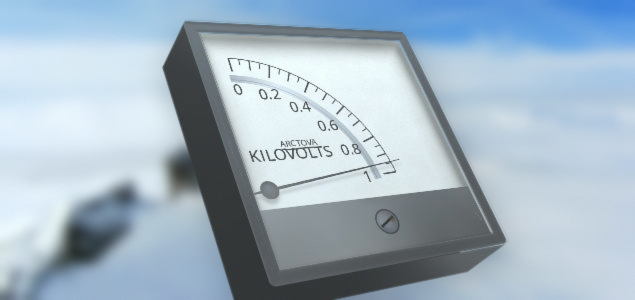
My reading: 0.95 kV
